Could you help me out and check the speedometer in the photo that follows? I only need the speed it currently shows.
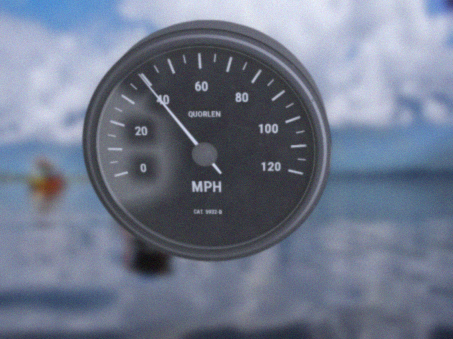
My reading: 40 mph
